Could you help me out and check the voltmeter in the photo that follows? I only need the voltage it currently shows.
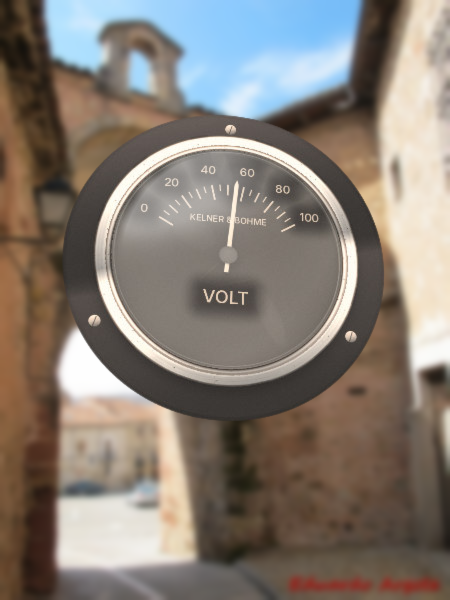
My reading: 55 V
